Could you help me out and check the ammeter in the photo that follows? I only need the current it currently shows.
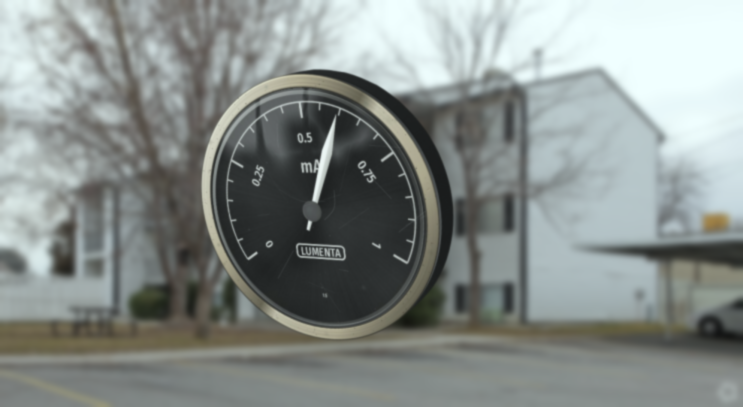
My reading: 0.6 mA
